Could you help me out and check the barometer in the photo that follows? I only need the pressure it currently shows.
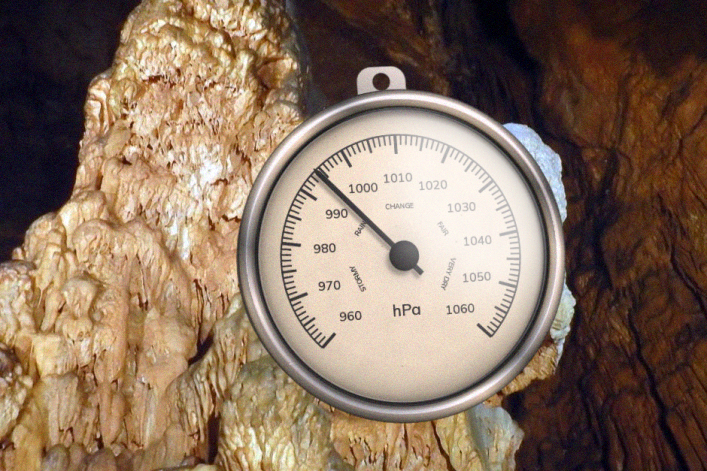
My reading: 994 hPa
